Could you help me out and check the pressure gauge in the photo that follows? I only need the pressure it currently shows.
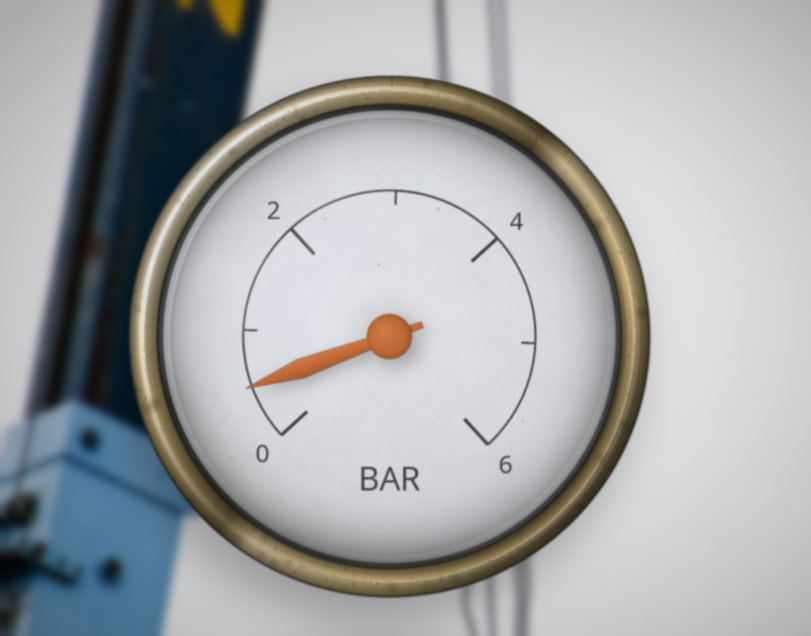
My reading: 0.5 bar
